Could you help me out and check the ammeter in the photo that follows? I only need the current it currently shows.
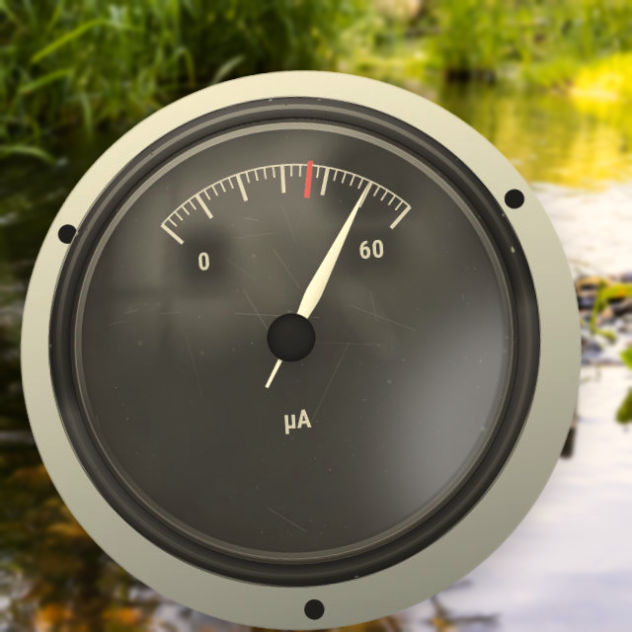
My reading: 50 µA
